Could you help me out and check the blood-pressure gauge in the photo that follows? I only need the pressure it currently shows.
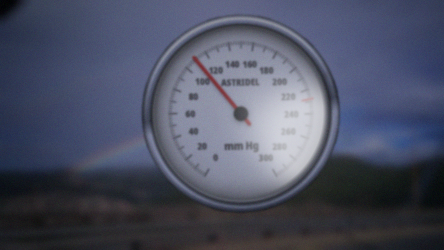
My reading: 110 mmHg
